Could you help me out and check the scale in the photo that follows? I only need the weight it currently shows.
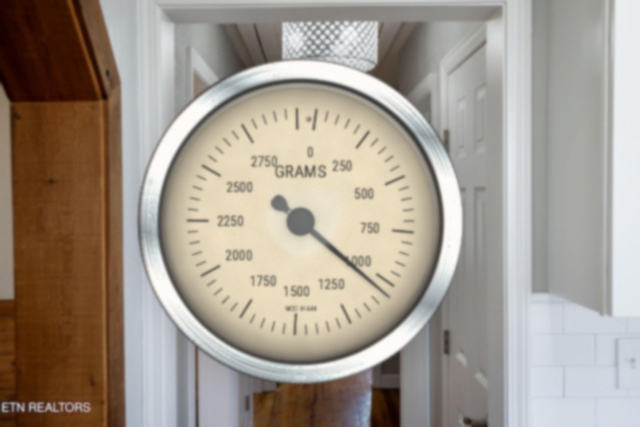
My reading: 1050 g
